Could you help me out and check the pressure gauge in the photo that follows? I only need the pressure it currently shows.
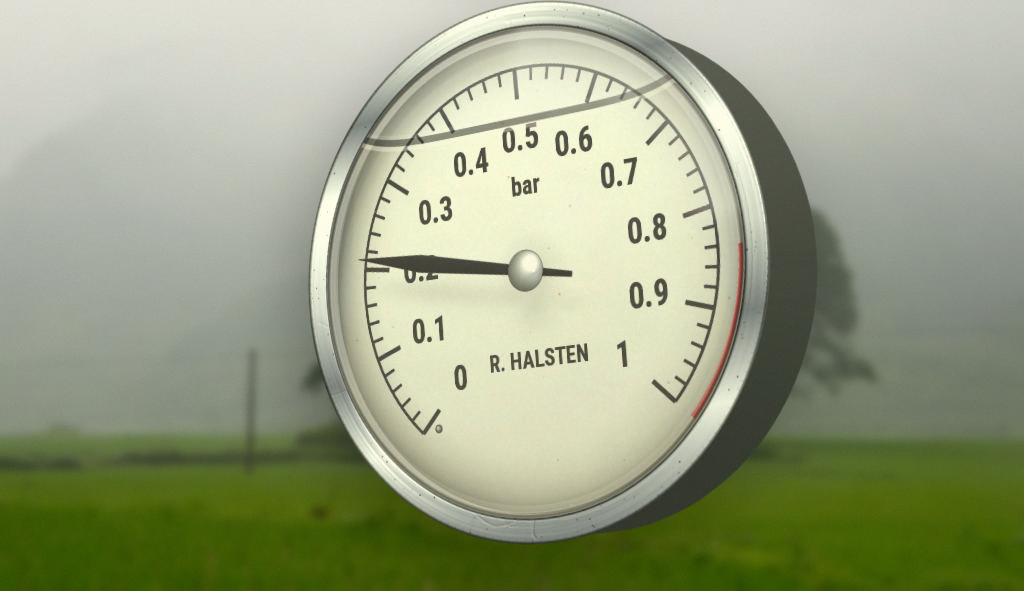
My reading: 0.21 bar
